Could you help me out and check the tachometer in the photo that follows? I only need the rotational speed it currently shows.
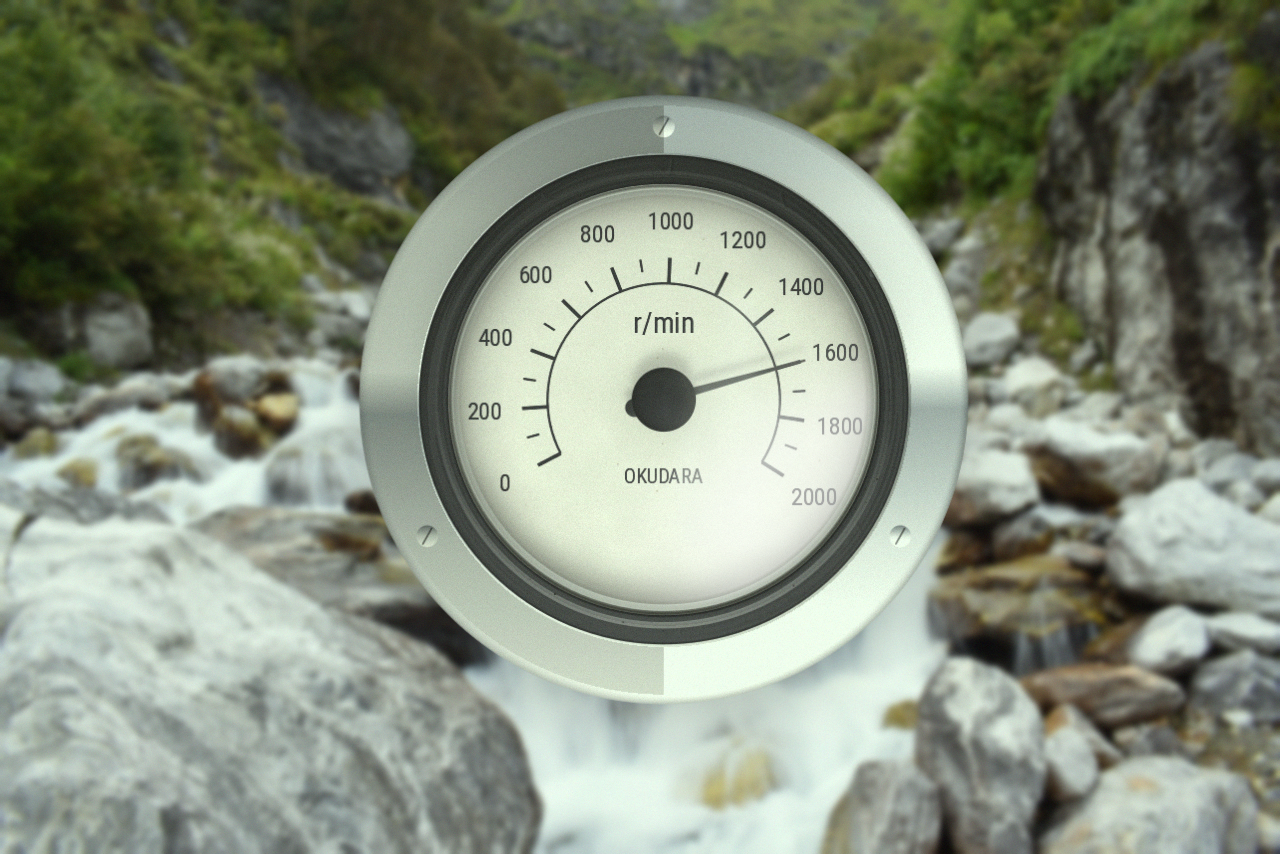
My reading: 1600 rpm
